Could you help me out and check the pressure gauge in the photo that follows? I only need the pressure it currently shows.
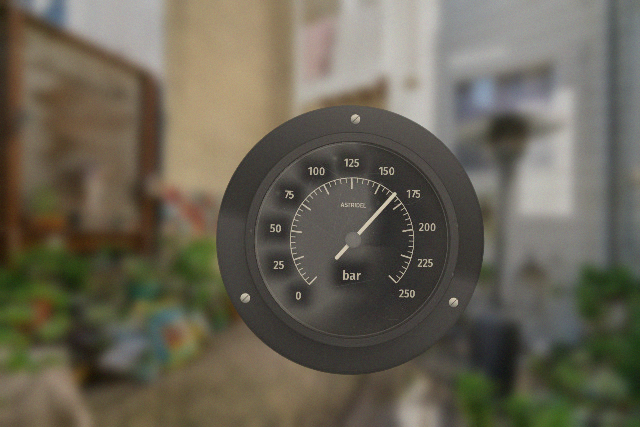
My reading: 165 bar
